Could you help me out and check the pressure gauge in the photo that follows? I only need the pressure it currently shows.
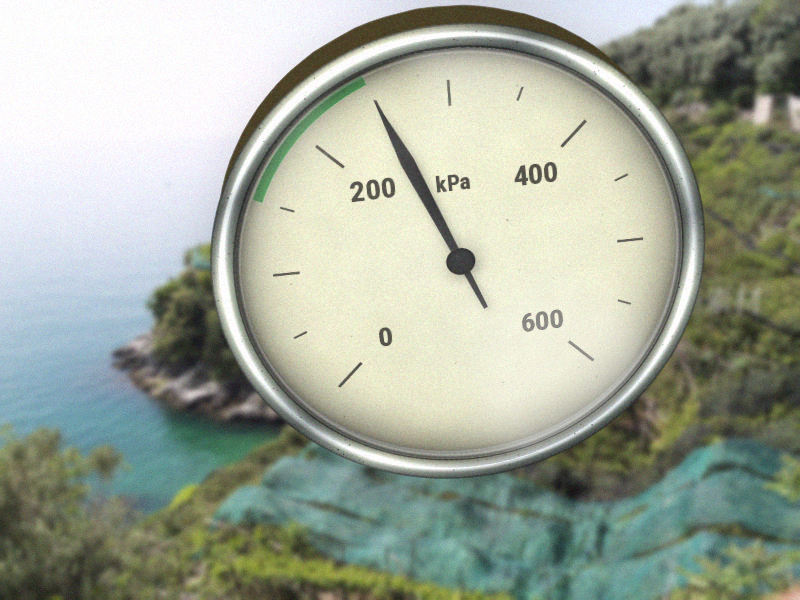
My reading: 250 kPa
